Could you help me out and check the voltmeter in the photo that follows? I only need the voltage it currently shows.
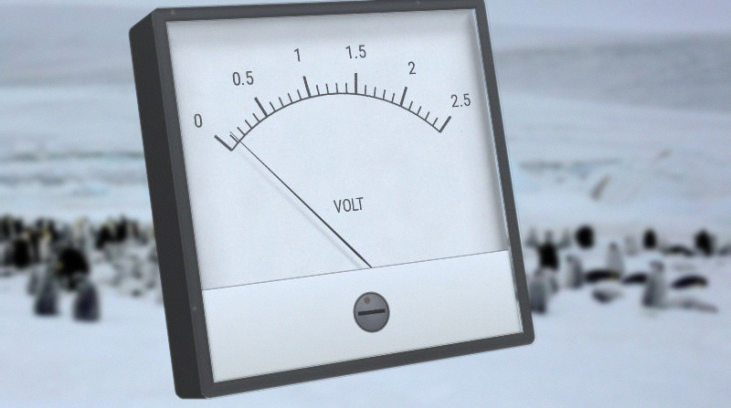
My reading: 0.1 V
